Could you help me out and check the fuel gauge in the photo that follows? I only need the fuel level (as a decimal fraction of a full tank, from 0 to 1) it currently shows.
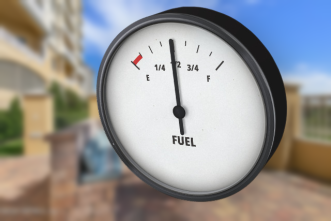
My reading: 0.5
